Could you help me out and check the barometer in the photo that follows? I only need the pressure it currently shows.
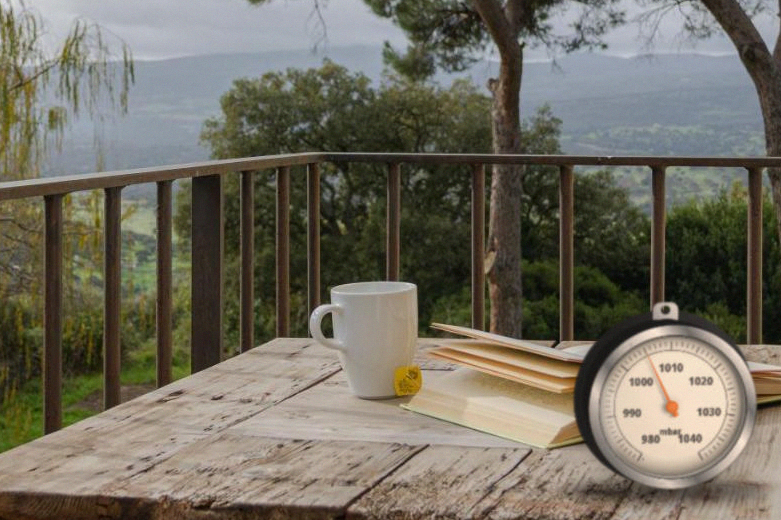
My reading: 1005 mbar
